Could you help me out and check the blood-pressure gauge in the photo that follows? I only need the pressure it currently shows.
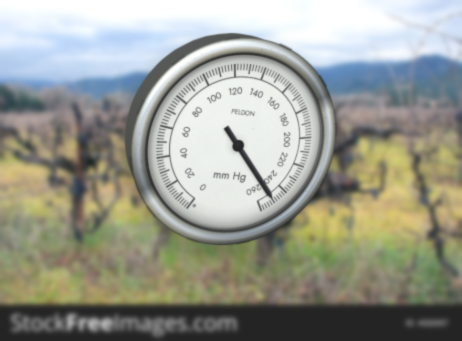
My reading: 250 mmHg
